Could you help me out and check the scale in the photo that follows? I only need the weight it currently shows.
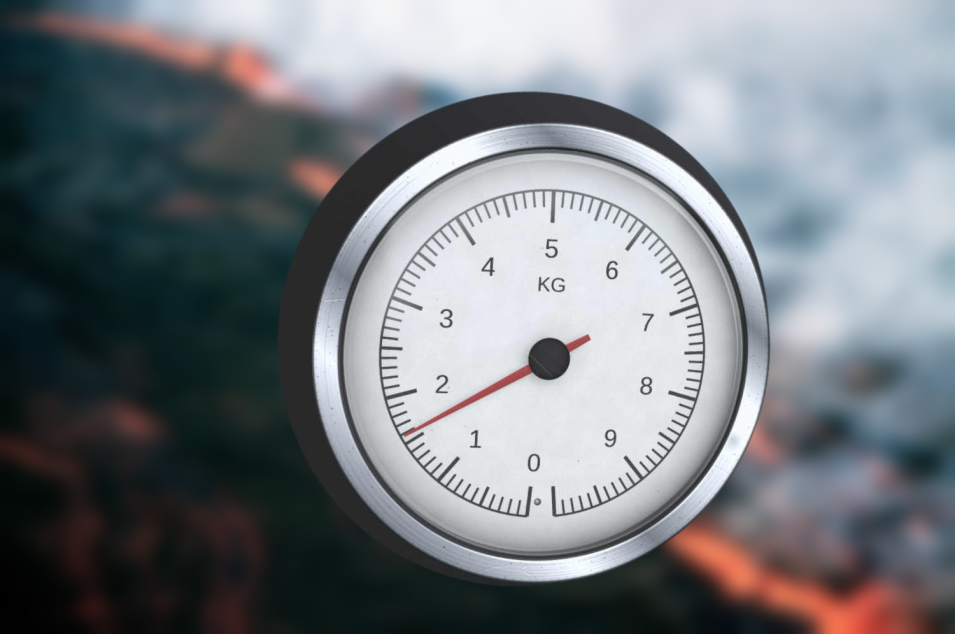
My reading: 1.6 kg
